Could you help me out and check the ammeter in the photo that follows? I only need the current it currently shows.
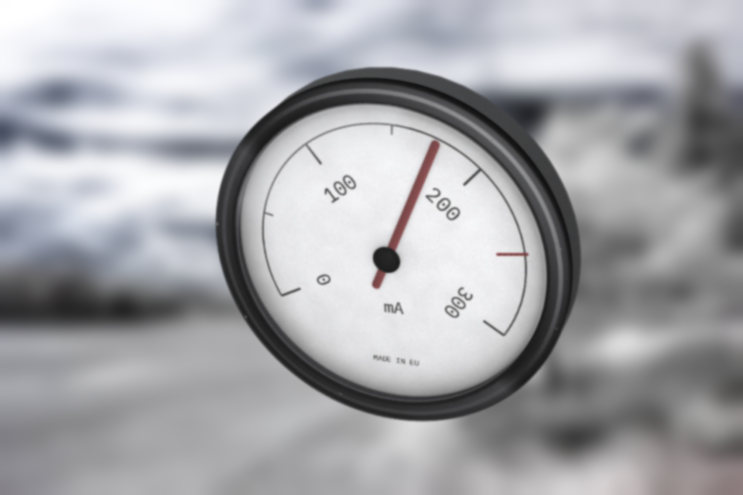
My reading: 175 mA
